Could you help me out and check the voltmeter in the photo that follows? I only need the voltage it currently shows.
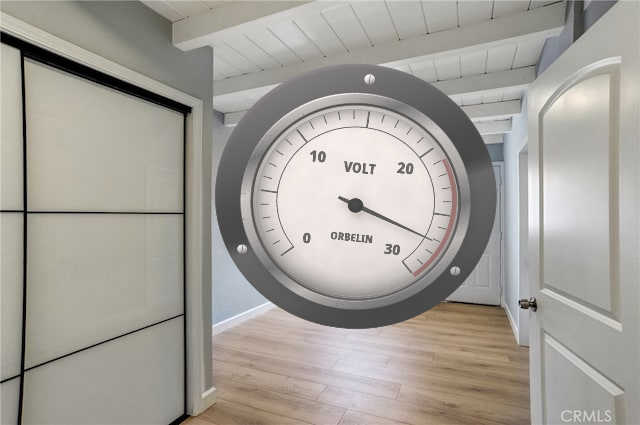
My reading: 27 V
